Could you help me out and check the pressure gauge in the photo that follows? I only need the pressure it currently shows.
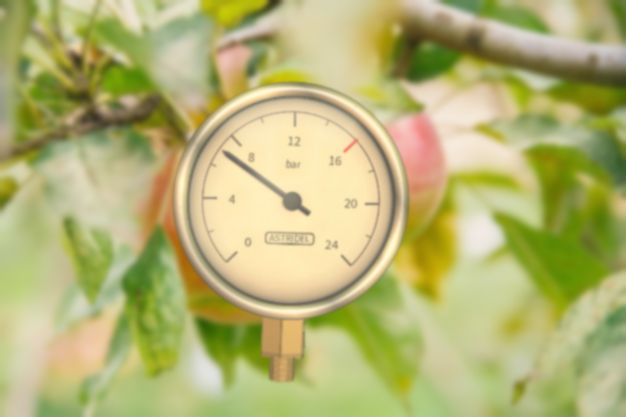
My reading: 7 bar
